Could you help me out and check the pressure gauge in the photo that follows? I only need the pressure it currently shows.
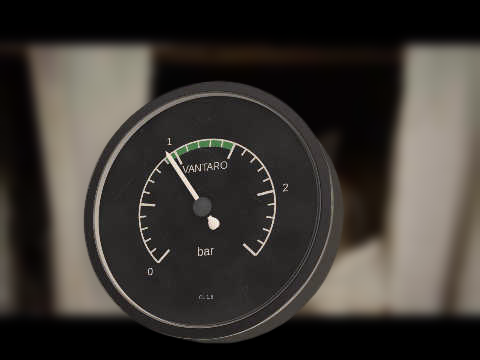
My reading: 0.95 bar
